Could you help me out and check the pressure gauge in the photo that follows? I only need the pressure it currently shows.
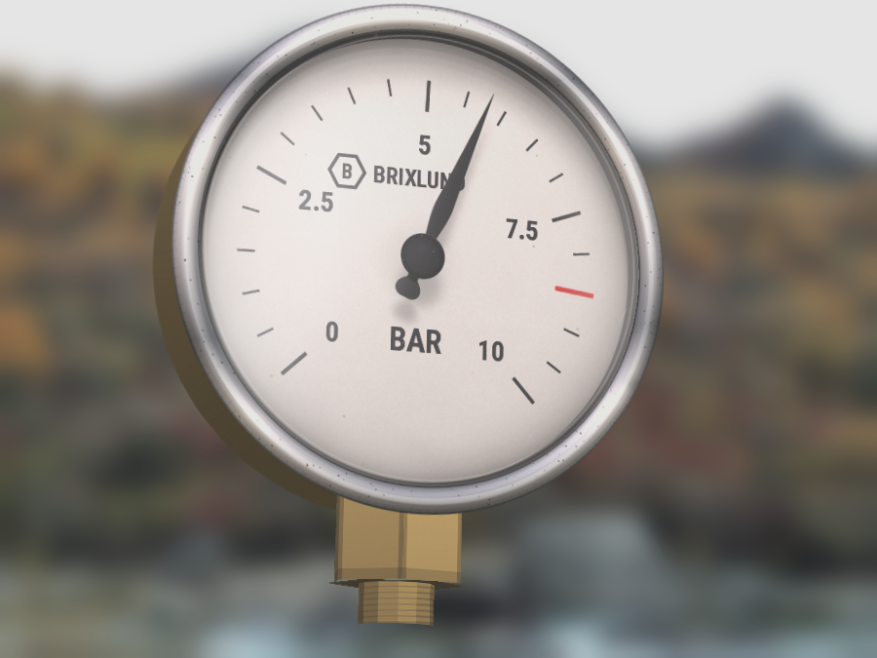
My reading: 5.75 bar
